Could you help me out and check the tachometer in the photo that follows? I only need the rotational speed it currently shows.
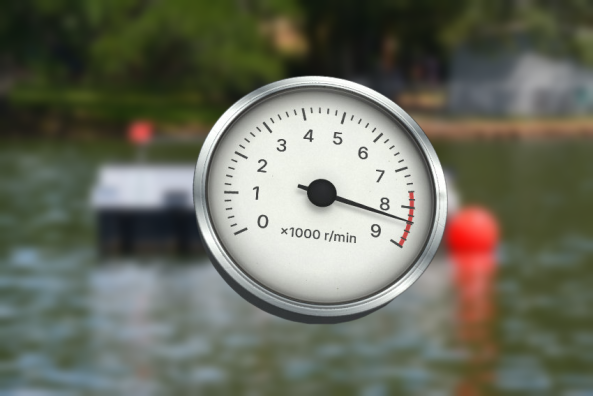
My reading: 8400 rpm
